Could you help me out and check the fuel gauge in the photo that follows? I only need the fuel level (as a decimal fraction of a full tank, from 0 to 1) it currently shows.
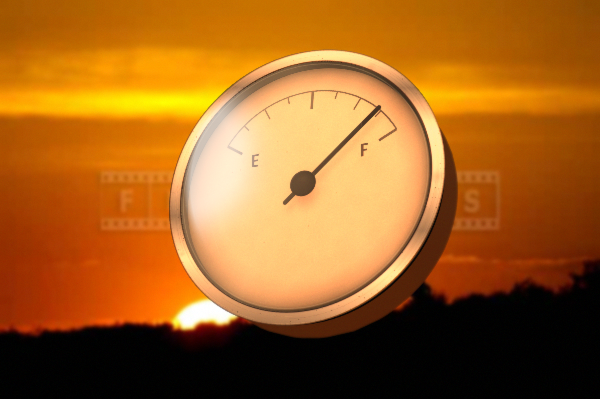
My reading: 0.875
